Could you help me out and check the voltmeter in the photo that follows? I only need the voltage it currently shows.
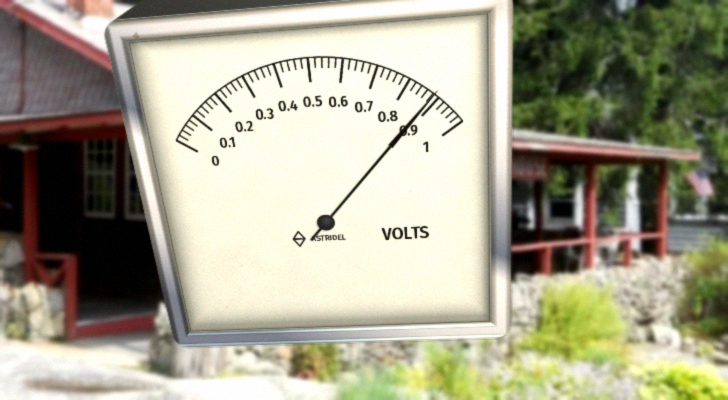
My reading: 0.88 V
